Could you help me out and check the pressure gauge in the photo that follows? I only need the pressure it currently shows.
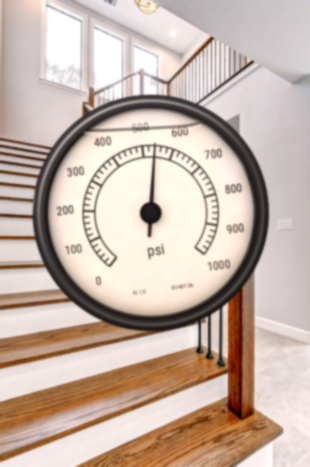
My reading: 540 psi
